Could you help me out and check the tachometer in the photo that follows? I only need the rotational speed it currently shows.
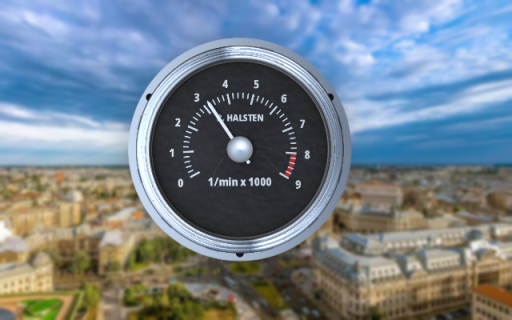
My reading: 3200 rpm
